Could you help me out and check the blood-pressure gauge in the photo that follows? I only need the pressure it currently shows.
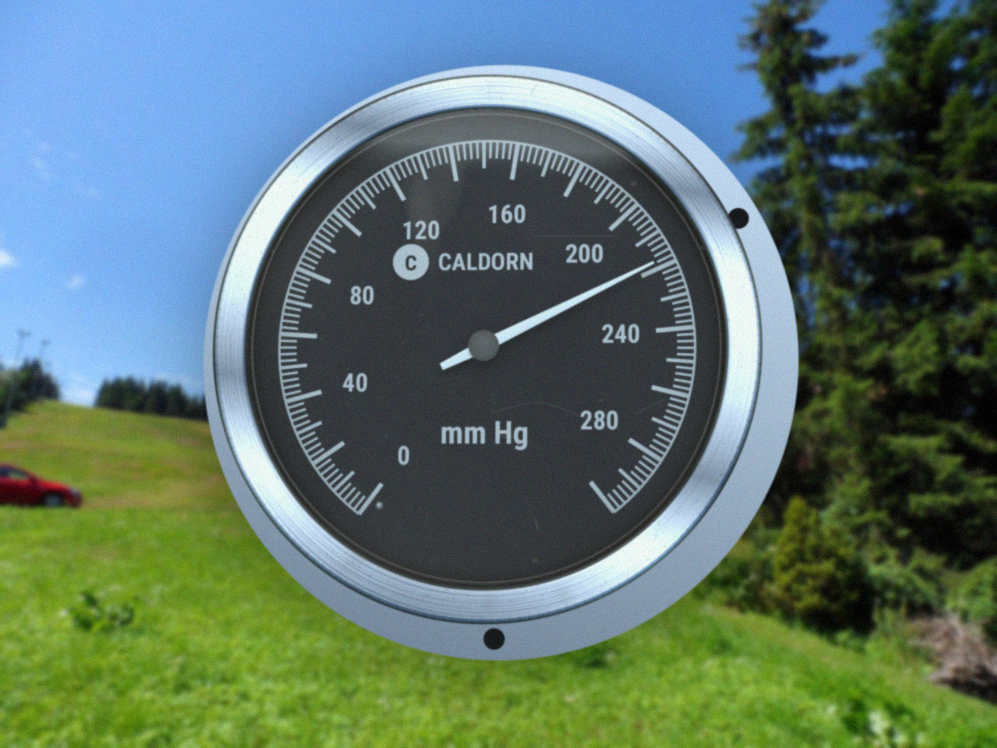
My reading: 218 mmHg
